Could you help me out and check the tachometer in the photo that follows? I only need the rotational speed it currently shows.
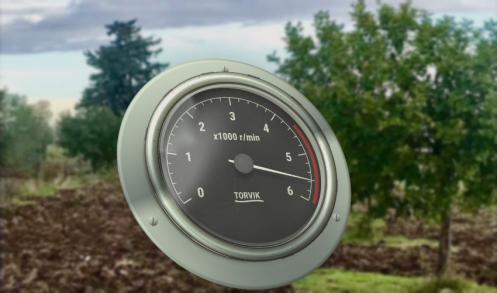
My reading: 5600 rpm
